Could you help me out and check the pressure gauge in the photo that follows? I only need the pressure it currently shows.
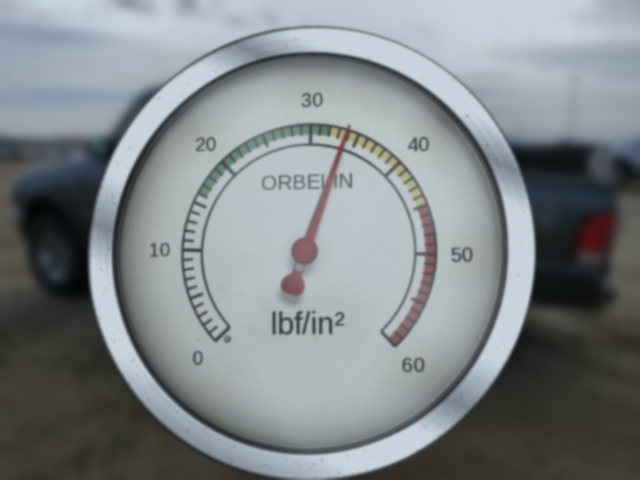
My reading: 34 psi
